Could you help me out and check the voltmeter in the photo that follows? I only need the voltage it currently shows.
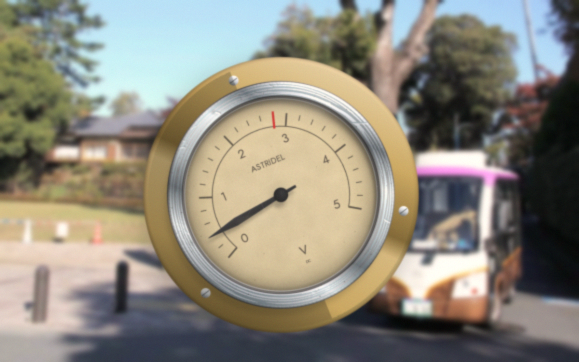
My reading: 0.4 V
